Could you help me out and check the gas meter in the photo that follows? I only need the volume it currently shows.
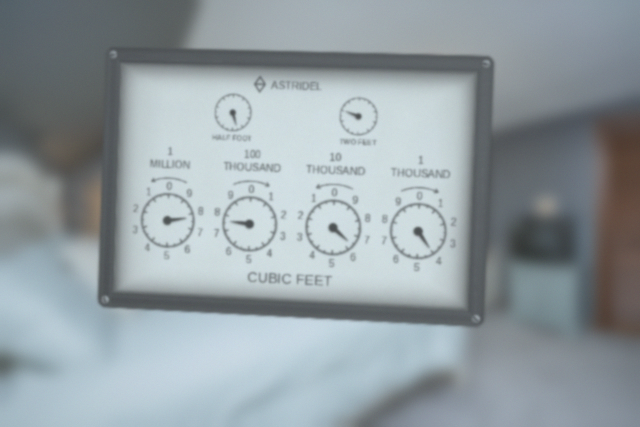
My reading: 776400 ft³
